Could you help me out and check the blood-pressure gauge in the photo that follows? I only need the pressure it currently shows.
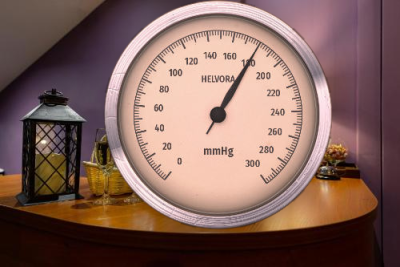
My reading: 180 mmHg
